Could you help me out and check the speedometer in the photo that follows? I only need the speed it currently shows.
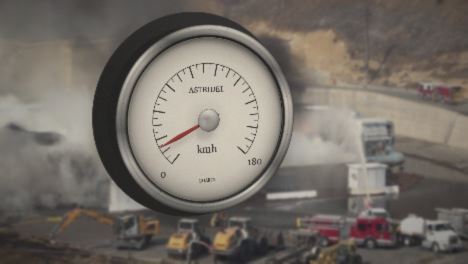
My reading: 15 km/h
